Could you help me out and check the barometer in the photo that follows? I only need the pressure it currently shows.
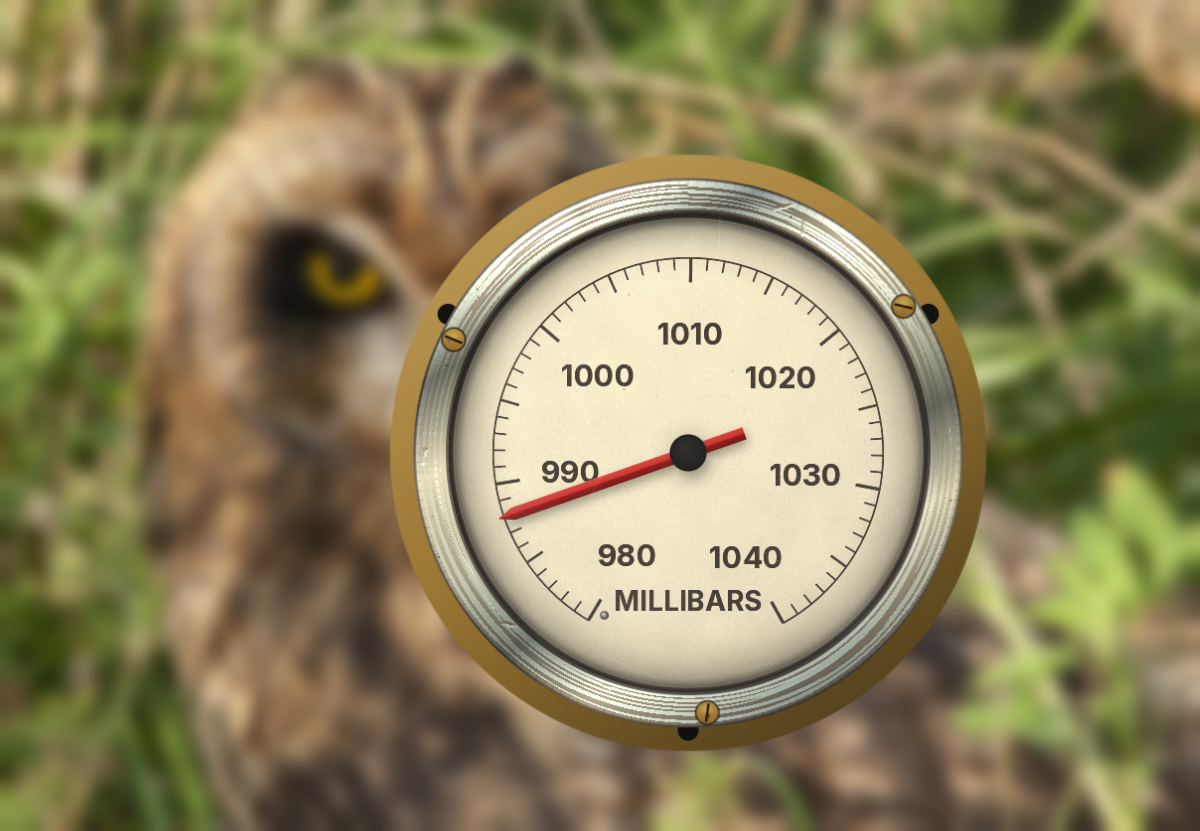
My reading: 988 mbar
